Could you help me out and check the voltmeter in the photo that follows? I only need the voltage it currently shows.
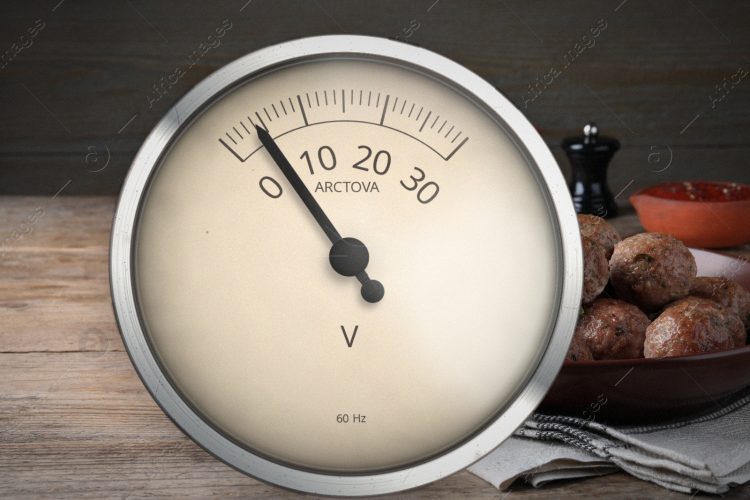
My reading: 4 V
